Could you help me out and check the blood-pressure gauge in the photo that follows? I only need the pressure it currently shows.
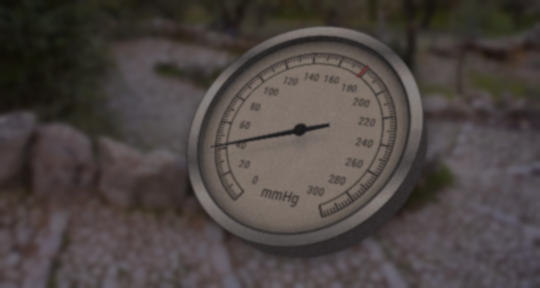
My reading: 40 mmHg
